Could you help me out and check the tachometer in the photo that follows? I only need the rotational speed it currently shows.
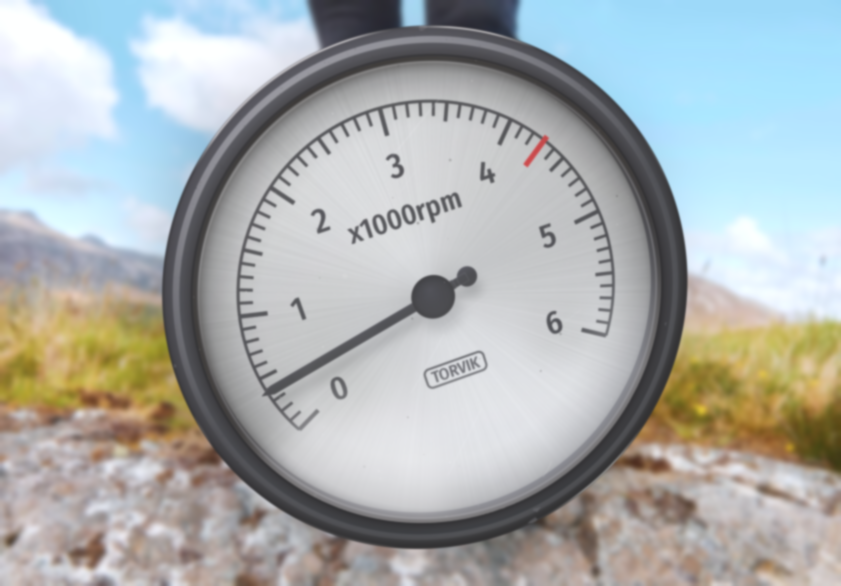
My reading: 400 rpm
